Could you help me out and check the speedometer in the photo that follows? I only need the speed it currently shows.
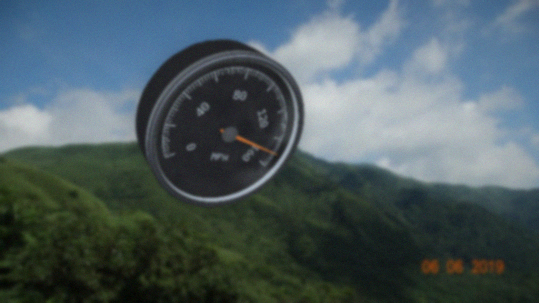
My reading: 150 mph
